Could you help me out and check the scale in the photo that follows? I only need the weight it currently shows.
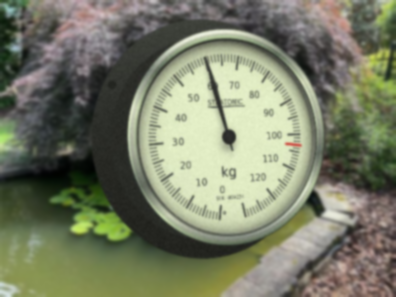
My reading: 60 kg
